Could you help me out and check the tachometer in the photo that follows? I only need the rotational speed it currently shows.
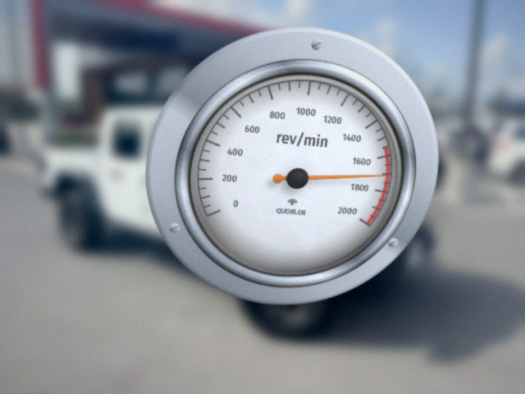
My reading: 1700 rpm
